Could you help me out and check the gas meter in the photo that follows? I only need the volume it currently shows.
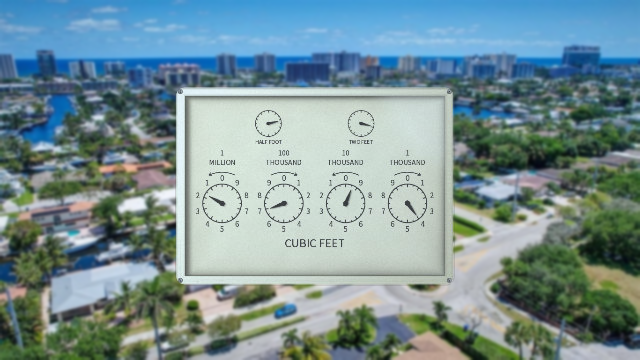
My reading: 169400 ft³
